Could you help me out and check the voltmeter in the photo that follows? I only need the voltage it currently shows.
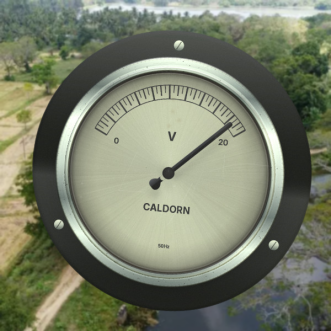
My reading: 18.5 V
